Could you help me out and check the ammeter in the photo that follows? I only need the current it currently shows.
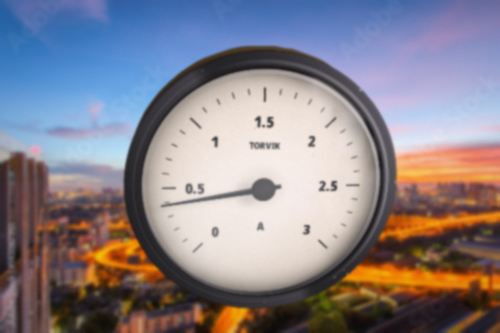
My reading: 0.4 A
